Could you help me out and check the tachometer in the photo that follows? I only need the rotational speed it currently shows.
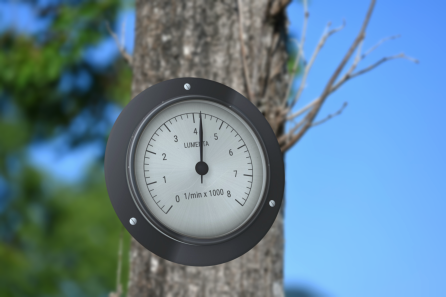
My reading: 4200 rpm
